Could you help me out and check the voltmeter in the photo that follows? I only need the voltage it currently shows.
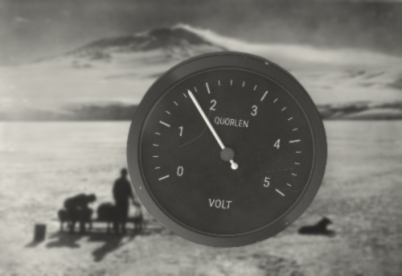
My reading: 1.7 V
